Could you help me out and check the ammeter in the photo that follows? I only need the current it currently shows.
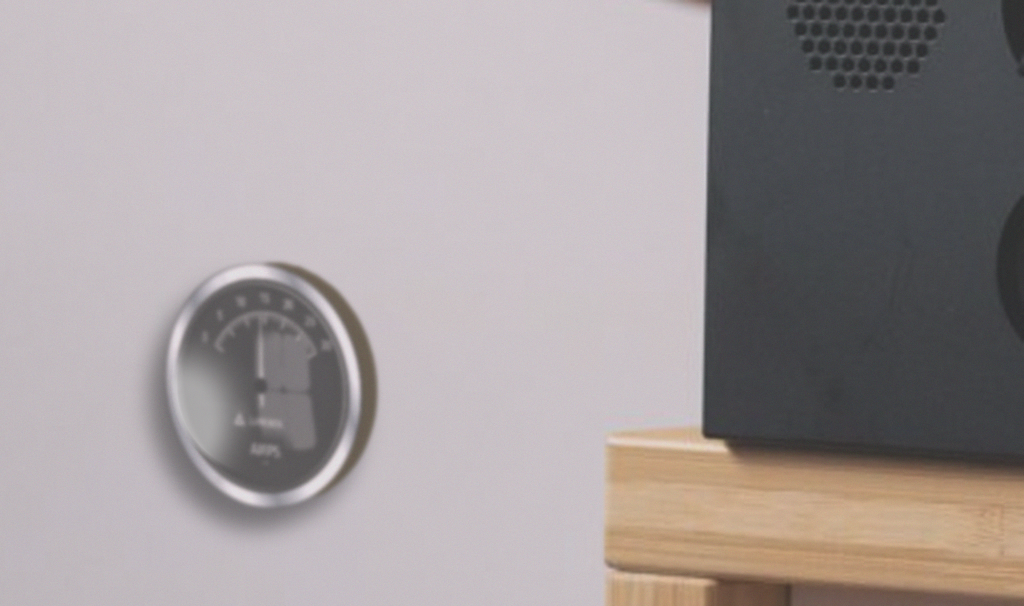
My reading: 15 A
